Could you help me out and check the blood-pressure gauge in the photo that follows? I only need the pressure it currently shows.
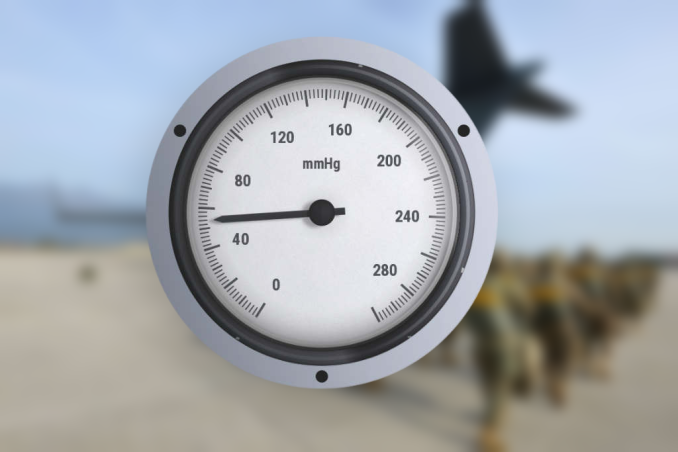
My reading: 54 mmHg
